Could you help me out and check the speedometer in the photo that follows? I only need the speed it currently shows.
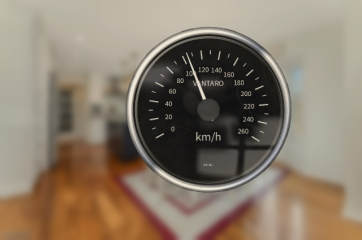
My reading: 105 km/h
